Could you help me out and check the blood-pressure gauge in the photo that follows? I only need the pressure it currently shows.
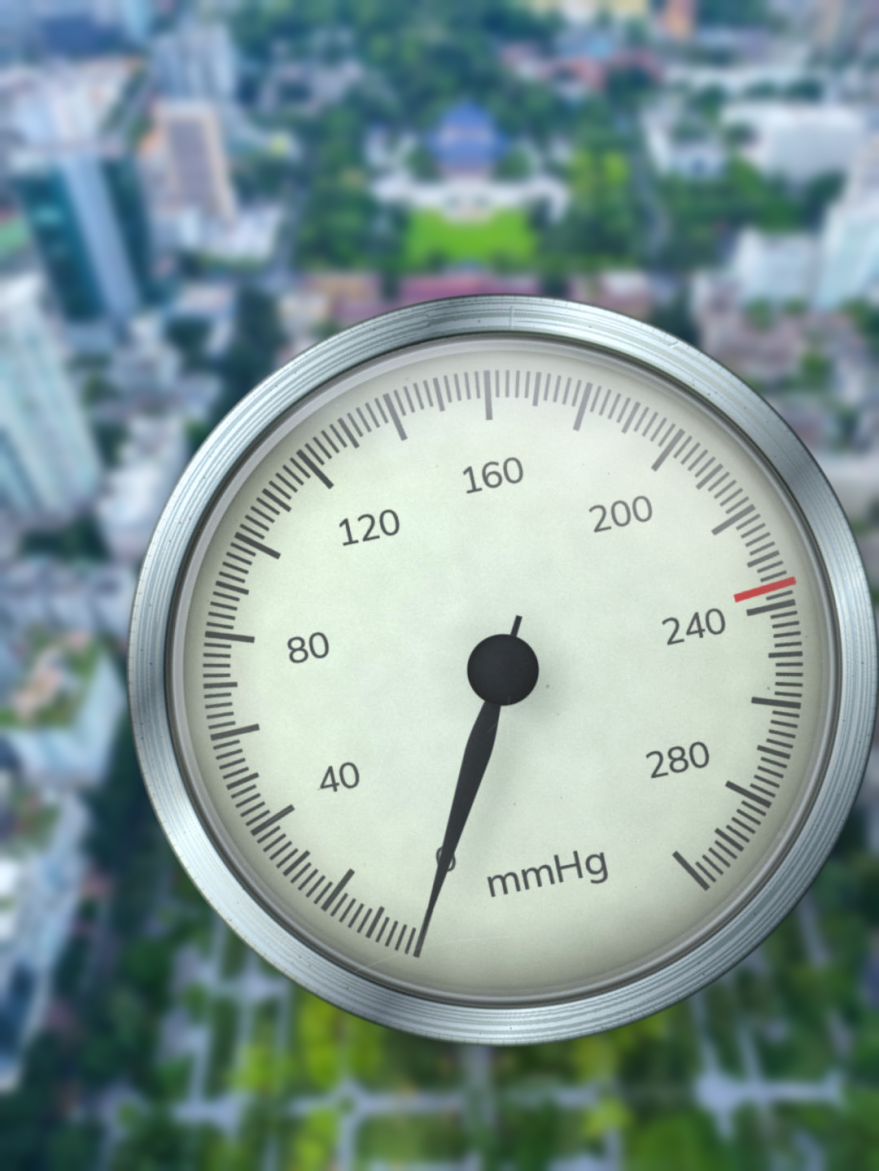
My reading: 0 mmHg
